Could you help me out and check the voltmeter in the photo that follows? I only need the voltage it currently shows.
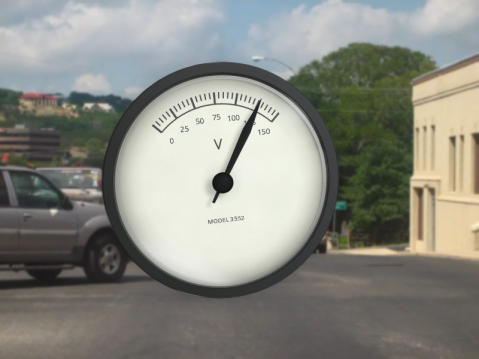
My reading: 125 V
